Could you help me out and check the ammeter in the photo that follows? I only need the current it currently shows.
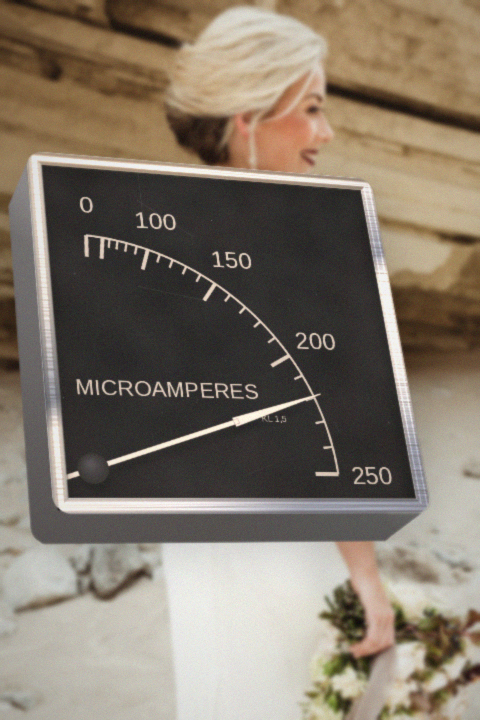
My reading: 220 µA
